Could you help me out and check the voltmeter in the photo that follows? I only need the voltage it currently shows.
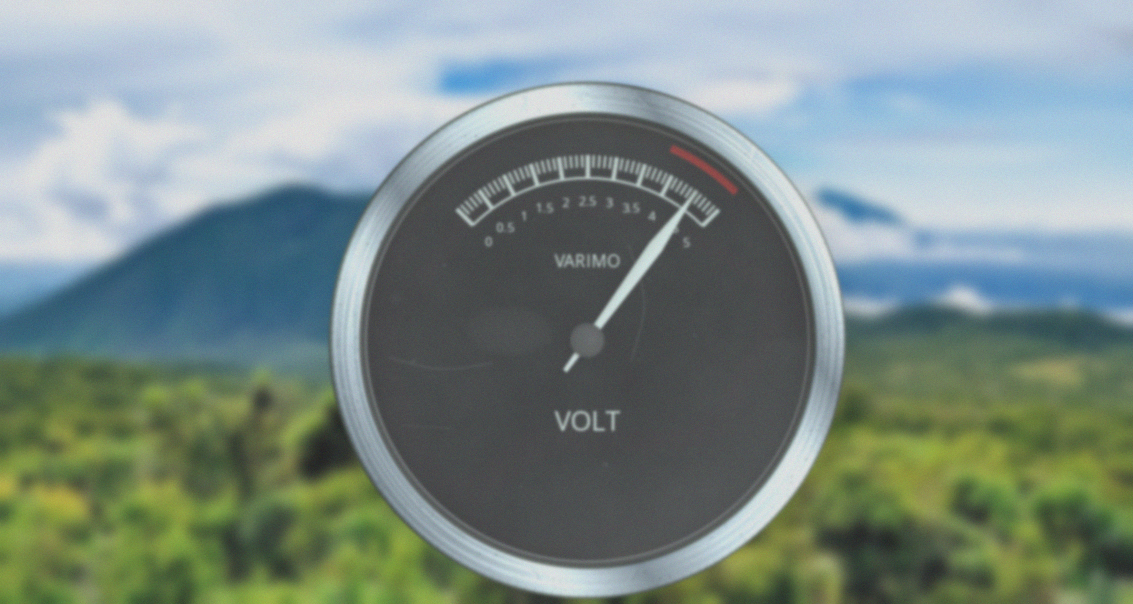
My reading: 4.5 V
